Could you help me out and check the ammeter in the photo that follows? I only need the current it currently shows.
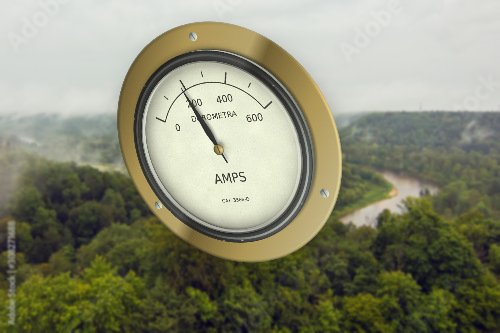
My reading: 200 A
